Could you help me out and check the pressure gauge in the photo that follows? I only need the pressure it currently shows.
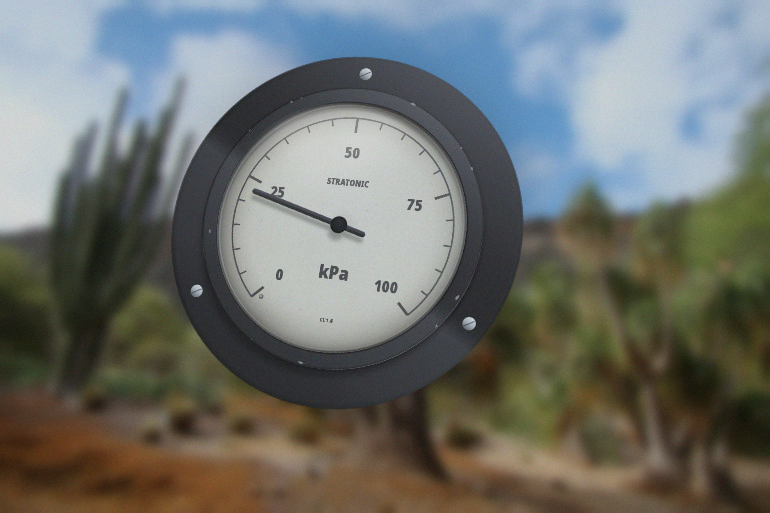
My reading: 22.5 kPa
